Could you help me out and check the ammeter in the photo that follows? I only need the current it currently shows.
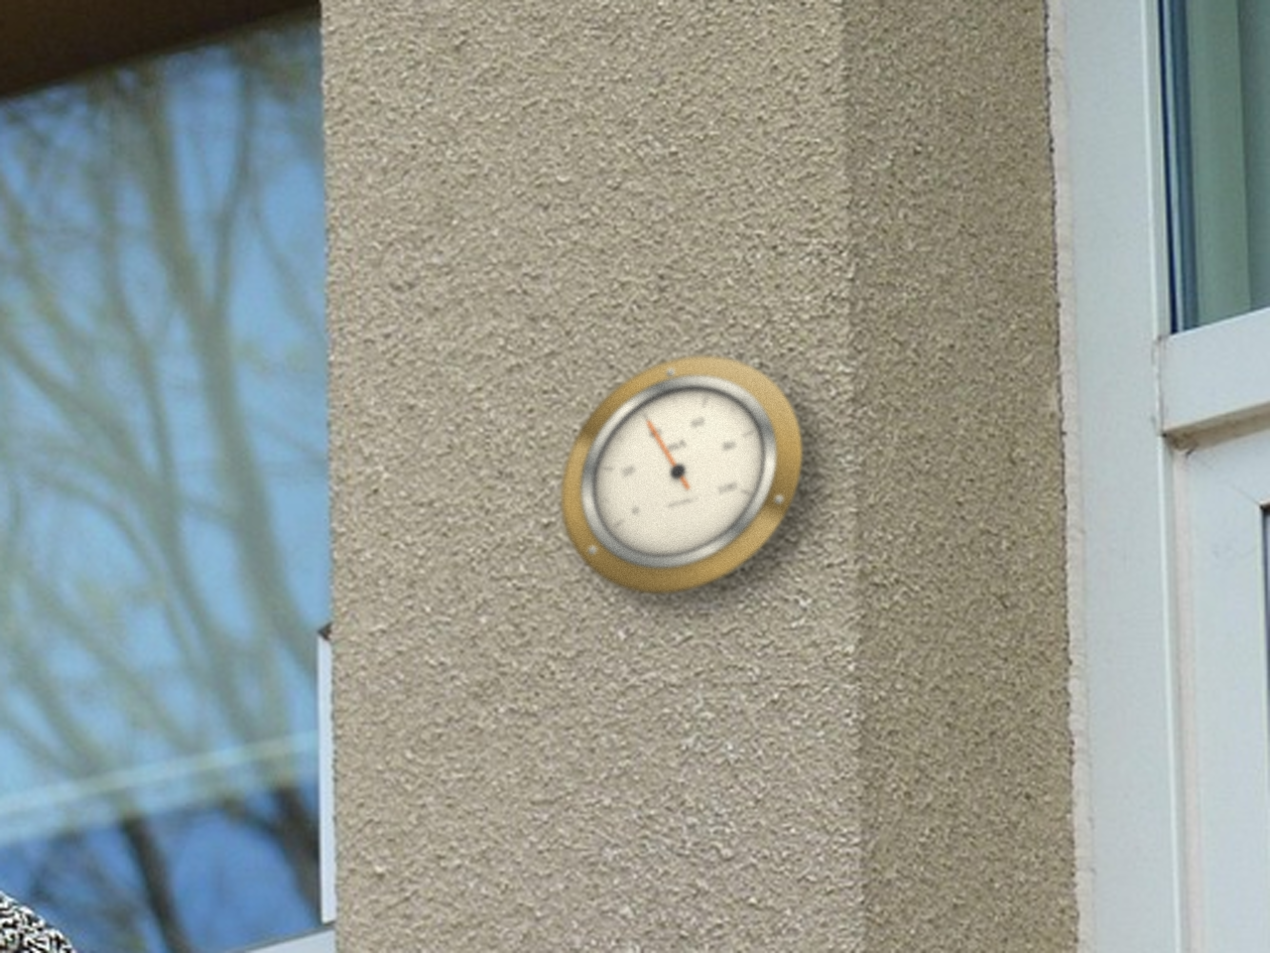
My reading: 40 mA
